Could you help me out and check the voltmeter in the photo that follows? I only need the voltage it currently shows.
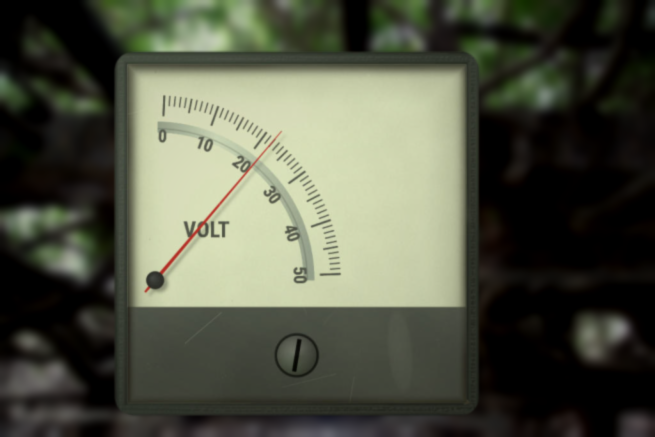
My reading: 22 V
